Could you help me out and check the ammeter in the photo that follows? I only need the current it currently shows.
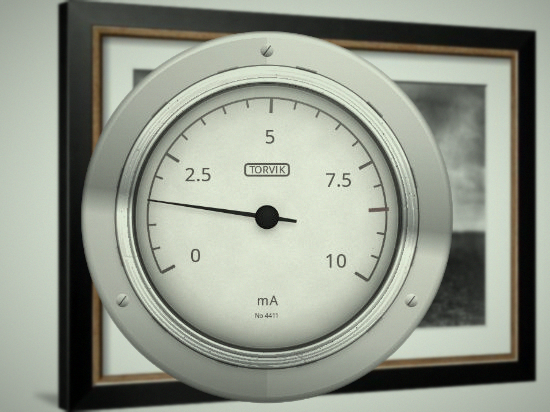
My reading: 1.5 mA
